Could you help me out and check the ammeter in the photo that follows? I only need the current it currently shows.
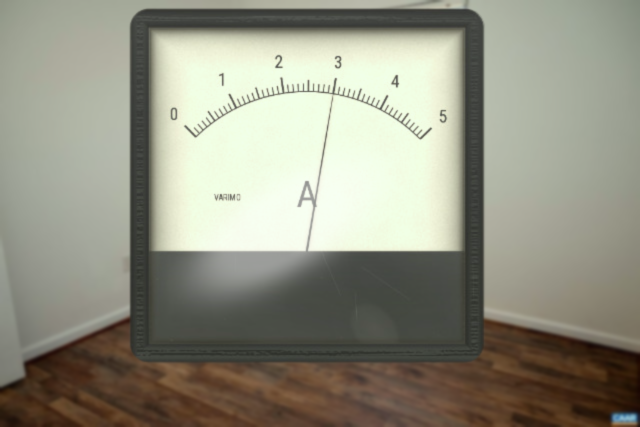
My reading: 3 A
